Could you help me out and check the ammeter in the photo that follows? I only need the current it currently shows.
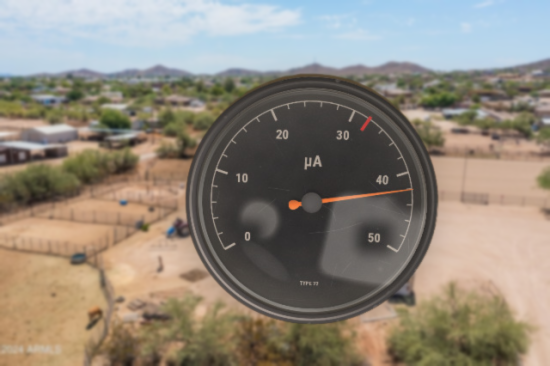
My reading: 42 µA
